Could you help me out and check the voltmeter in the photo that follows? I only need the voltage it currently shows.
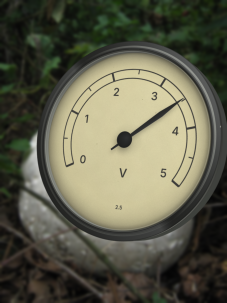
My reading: 3.5 V
